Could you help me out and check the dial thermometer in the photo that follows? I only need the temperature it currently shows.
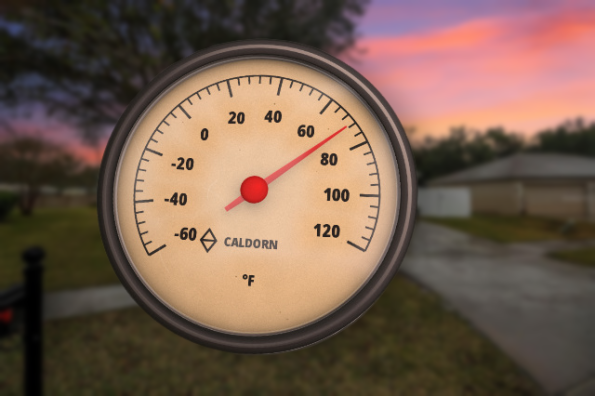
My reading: 72 °F
